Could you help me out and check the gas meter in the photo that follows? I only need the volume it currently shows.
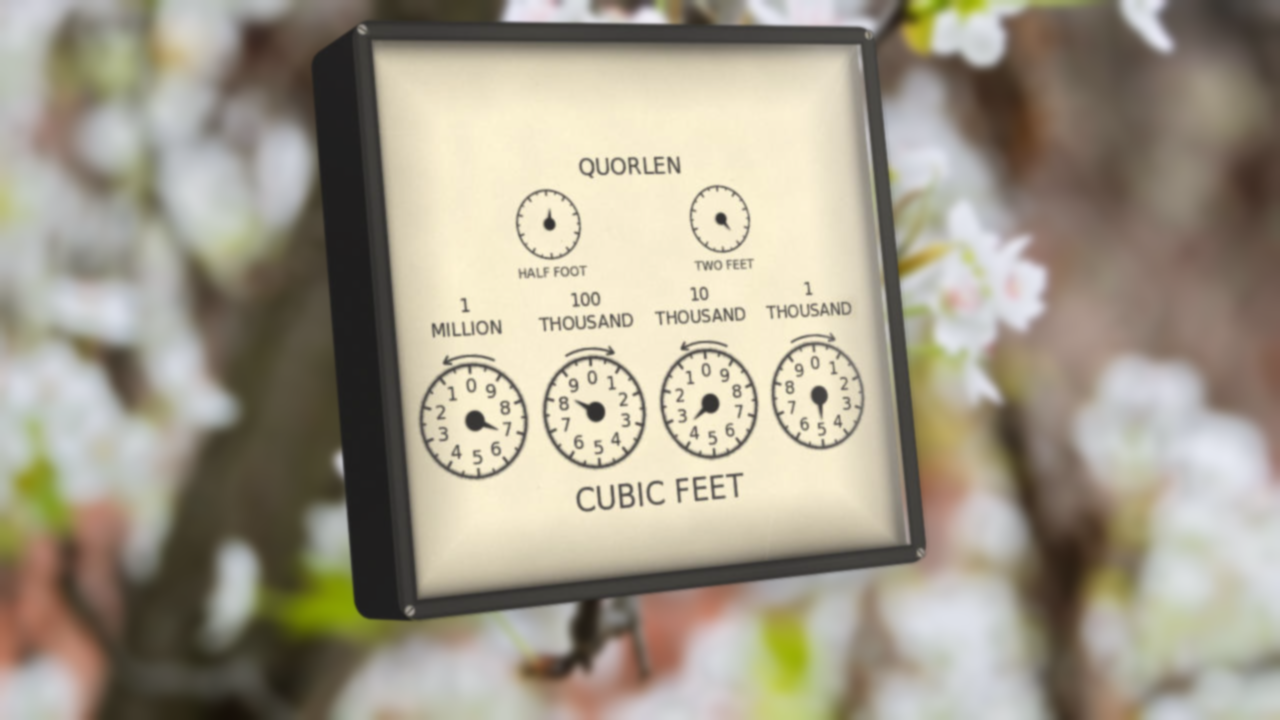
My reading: 683500 ft³
